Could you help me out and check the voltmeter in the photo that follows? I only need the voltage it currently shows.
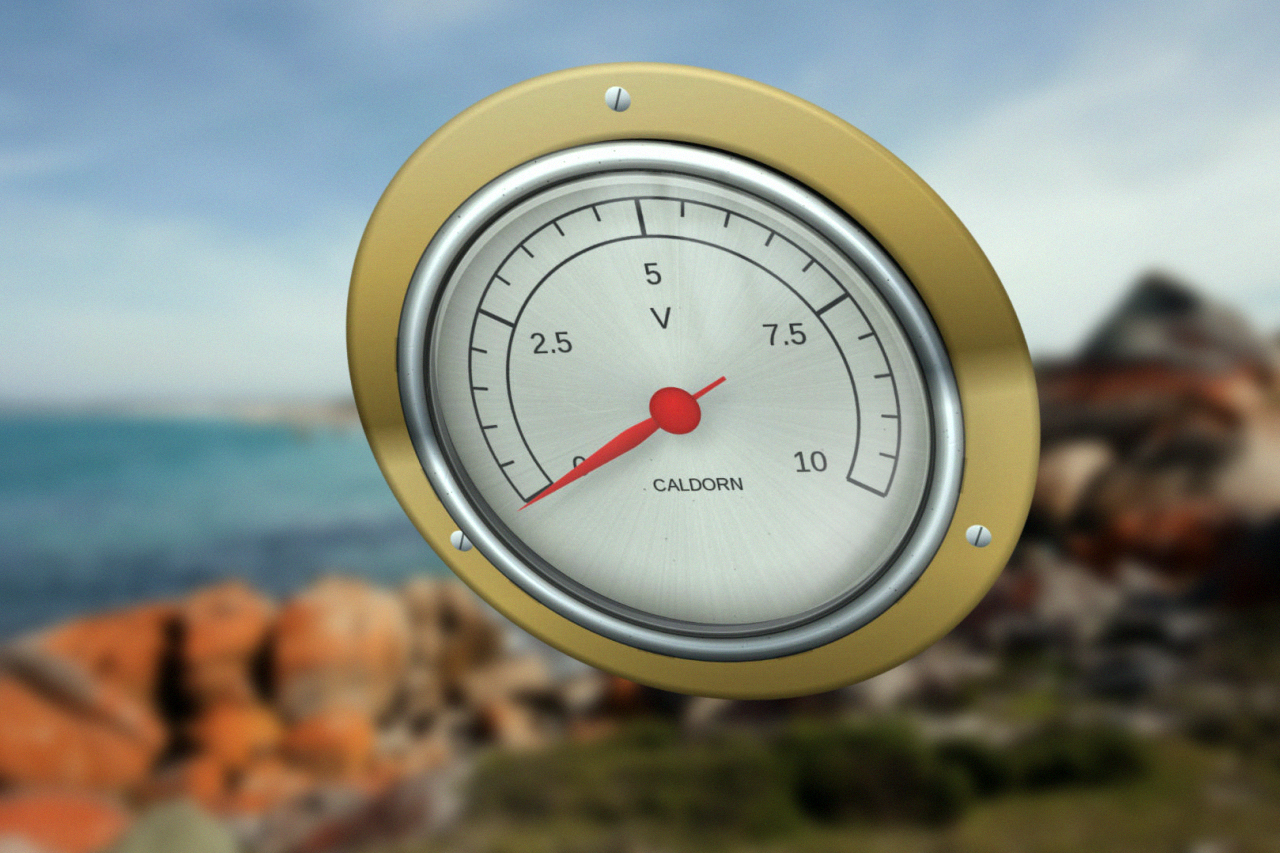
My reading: 0 V
